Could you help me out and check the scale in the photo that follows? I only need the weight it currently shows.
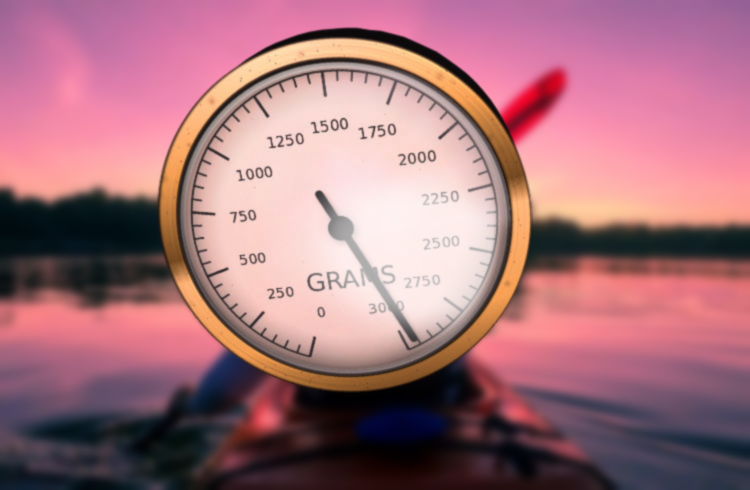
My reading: 2950 g
